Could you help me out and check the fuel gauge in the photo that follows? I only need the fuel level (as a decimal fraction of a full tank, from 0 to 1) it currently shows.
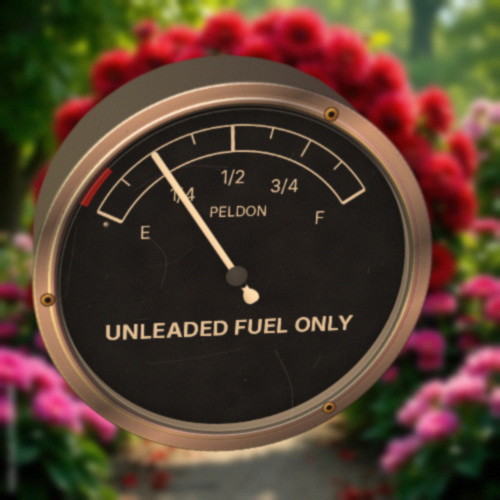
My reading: 0.25
